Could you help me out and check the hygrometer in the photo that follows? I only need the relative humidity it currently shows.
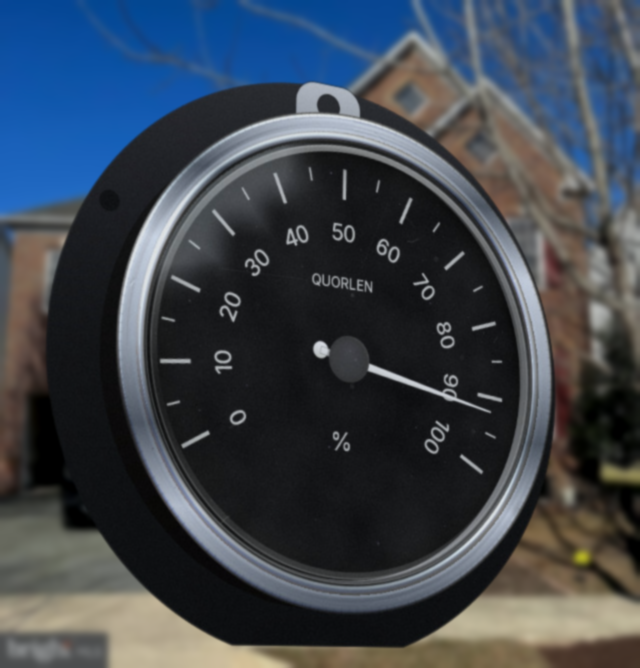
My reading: 92.5 %
